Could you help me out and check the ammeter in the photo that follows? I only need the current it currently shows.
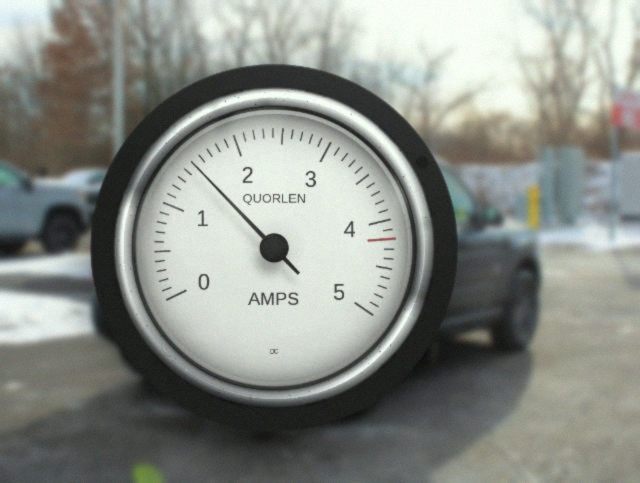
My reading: 1.5 A
